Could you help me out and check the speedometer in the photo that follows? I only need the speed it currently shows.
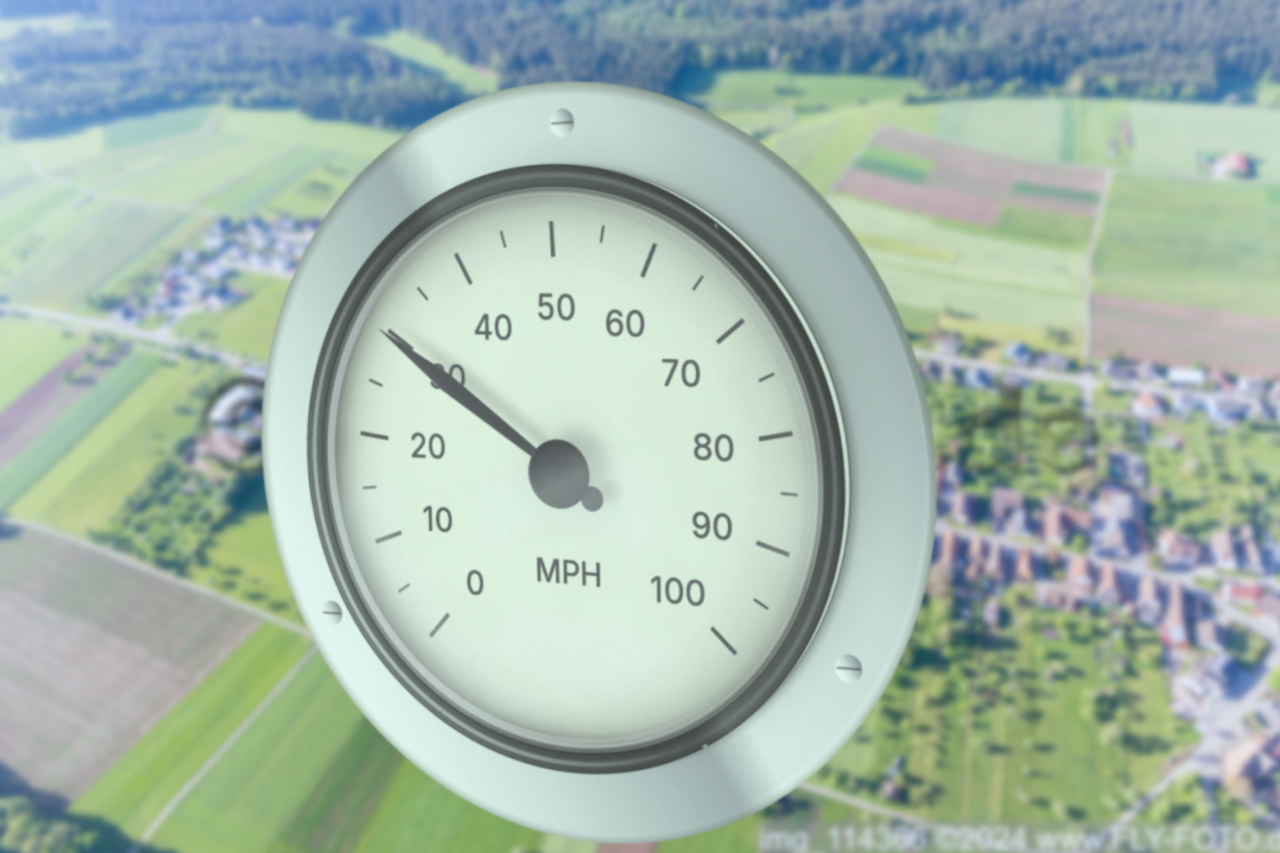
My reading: 30 mph
